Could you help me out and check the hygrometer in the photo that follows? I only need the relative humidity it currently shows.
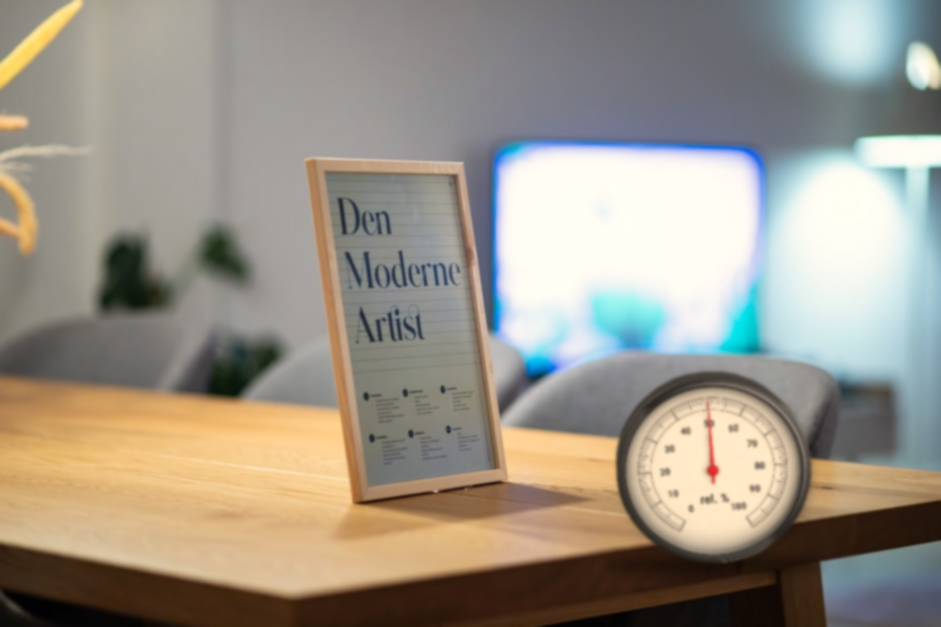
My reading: 50 %
